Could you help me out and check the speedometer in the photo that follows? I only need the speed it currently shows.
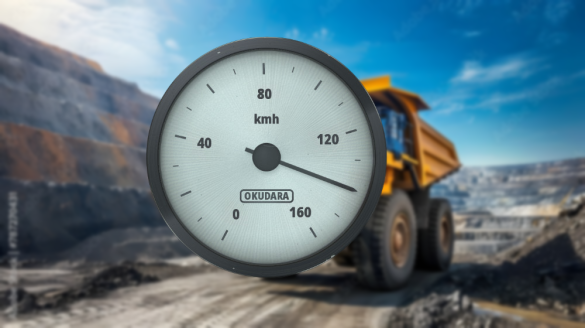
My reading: 140 km/h
